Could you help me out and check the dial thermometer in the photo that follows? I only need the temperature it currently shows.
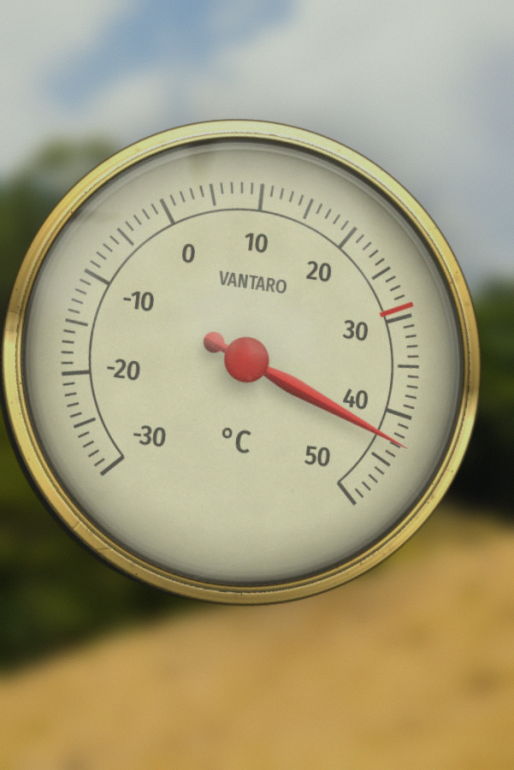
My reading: 43 °C
